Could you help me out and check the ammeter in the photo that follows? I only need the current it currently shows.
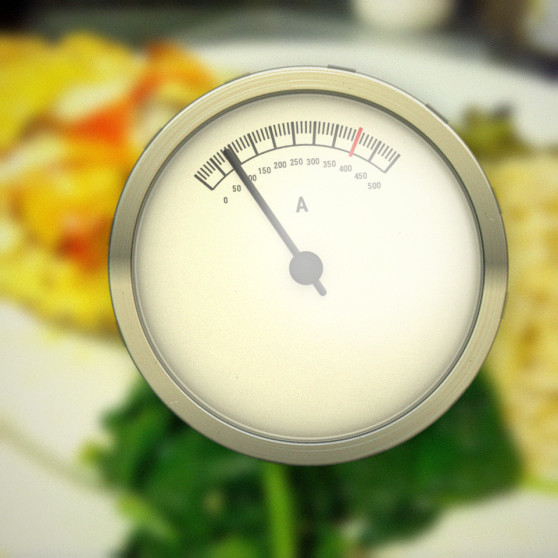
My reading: 90 A
